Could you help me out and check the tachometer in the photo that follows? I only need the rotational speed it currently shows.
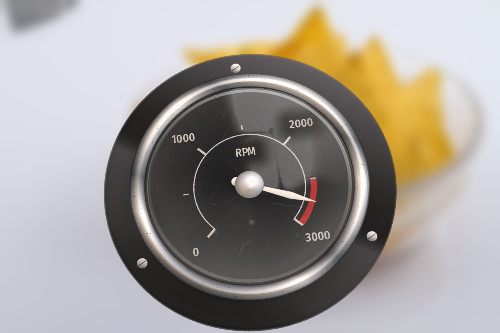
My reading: 2750 rpm
